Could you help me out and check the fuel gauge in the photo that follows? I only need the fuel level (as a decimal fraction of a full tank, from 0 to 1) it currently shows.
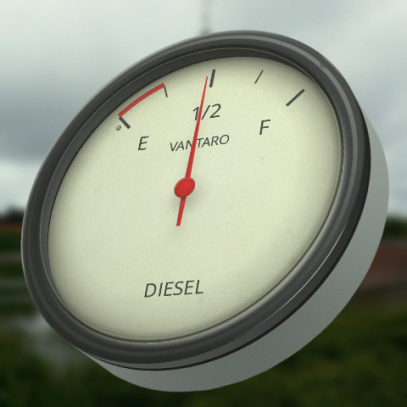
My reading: 0.5
